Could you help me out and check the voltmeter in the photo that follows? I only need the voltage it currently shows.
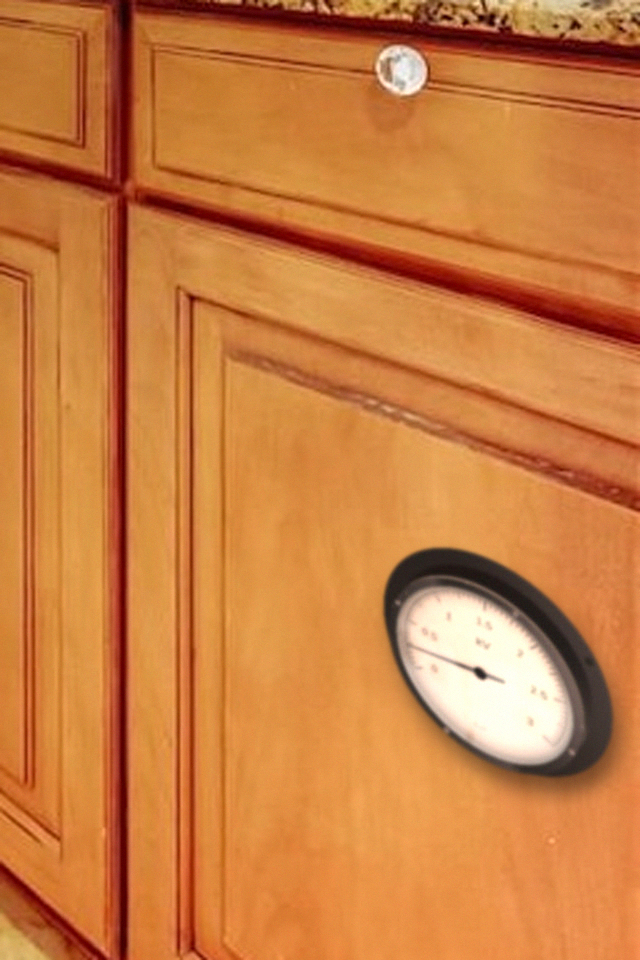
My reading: 0.25 kV
